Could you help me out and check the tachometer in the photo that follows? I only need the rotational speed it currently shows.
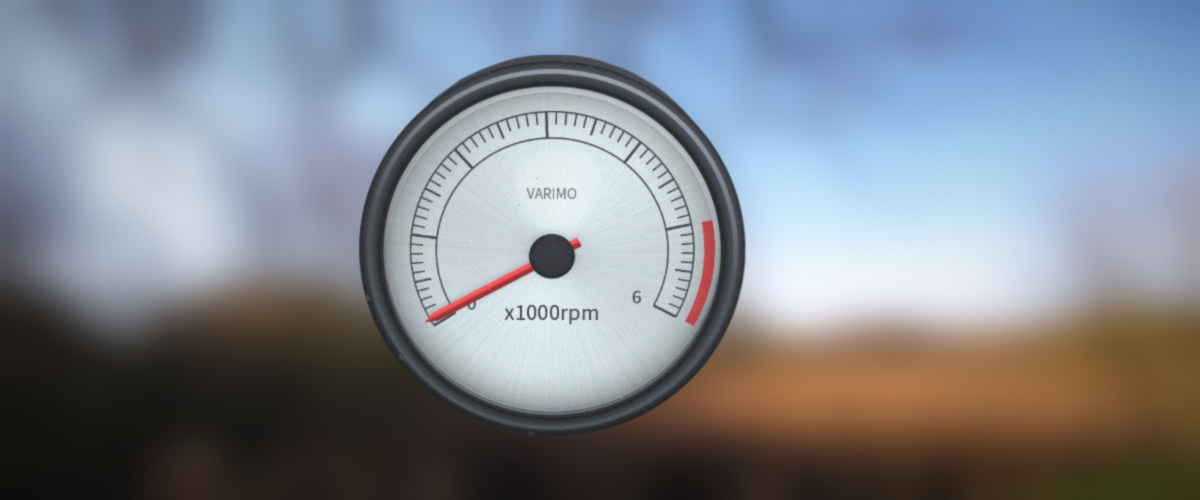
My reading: 100 rpm
